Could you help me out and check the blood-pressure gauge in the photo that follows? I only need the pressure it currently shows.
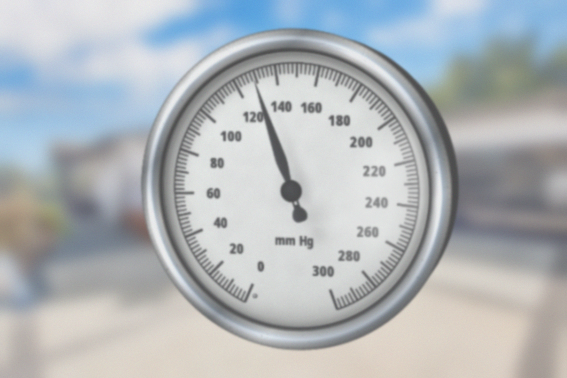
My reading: 130 mmHg
